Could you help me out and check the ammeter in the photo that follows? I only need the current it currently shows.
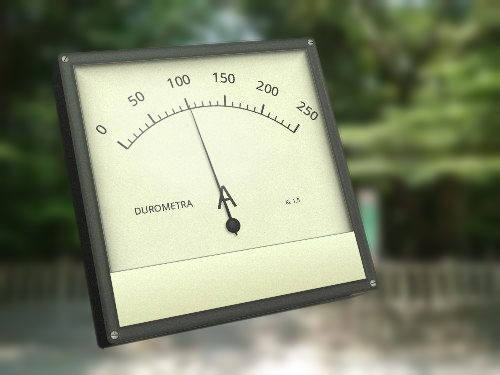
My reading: 100 A
